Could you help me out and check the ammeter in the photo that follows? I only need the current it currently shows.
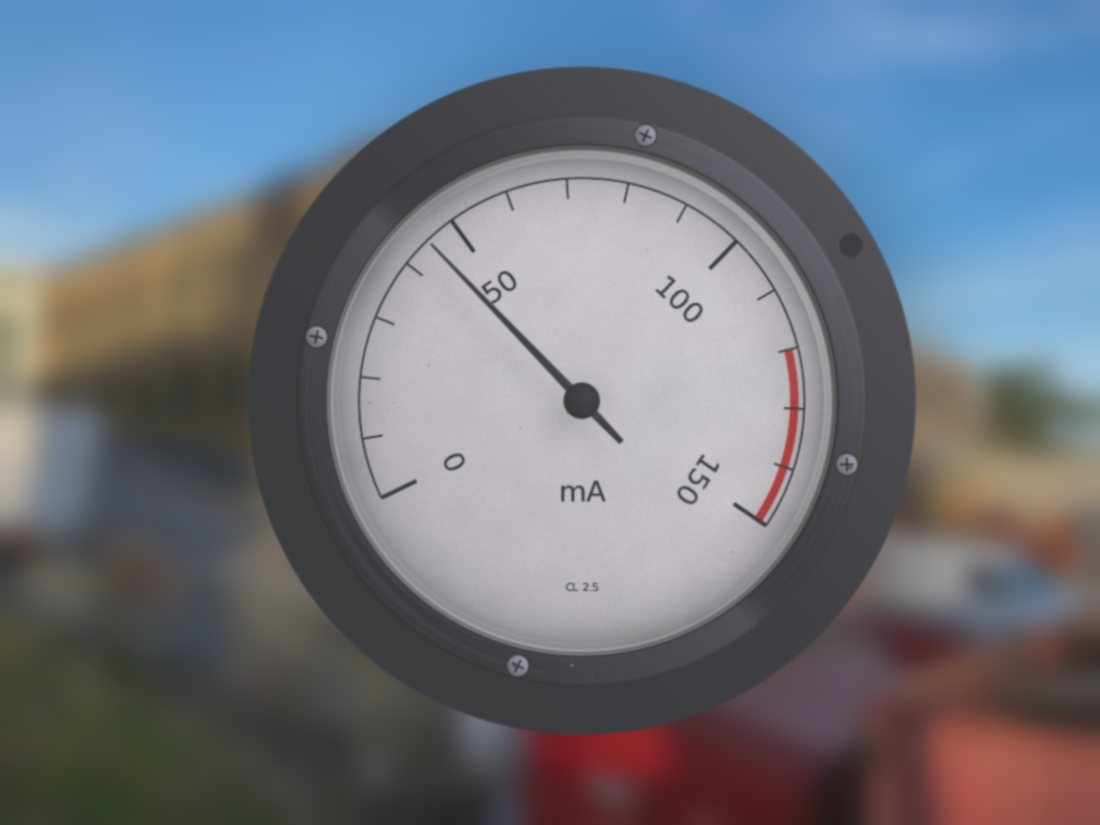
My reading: 45 mA
